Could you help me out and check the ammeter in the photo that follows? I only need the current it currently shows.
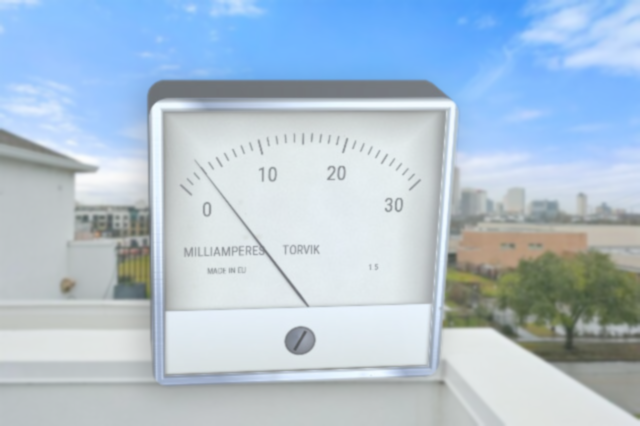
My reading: 3 mA
